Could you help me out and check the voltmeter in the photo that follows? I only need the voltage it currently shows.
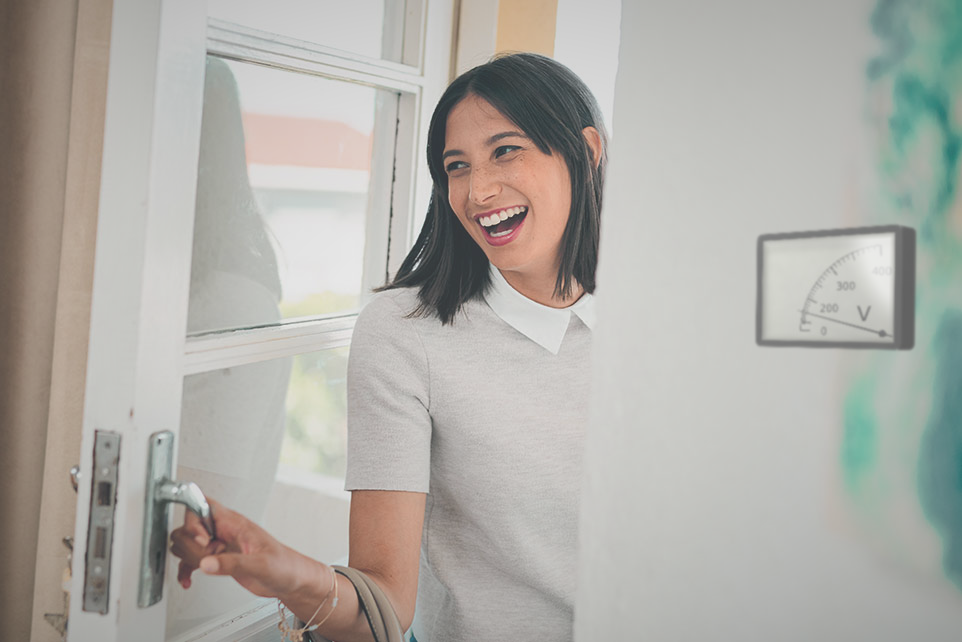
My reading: 150 V
